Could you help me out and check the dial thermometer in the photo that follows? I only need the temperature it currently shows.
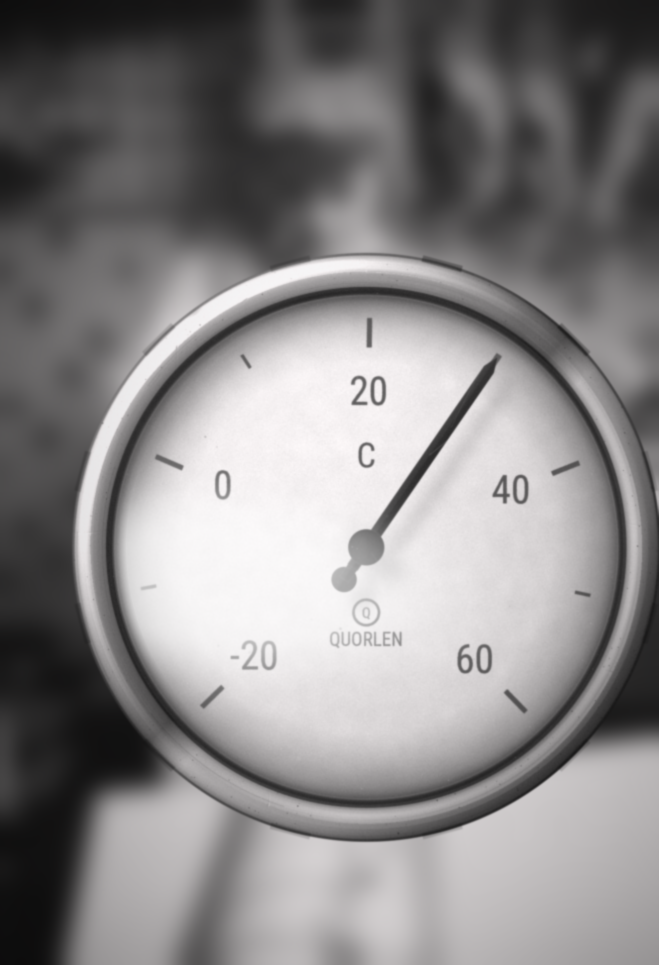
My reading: 30 °C
